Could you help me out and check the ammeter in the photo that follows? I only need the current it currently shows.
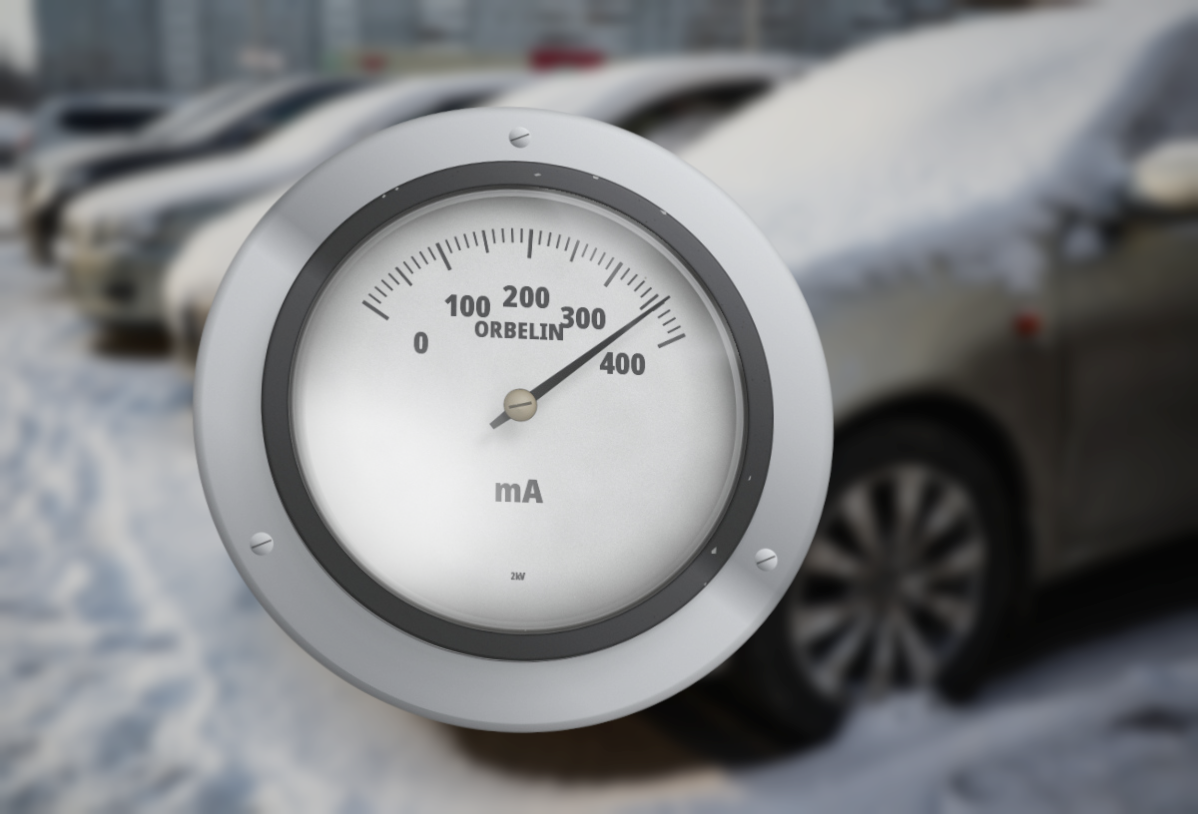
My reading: 360 mA
